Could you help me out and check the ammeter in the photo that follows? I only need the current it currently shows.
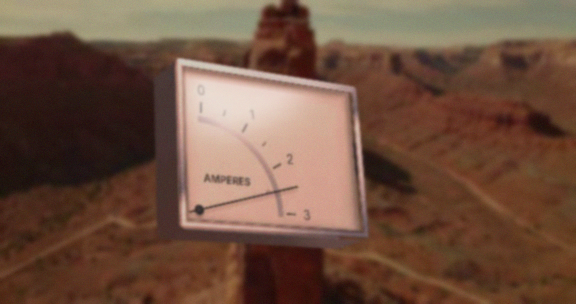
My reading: 2.5 A
